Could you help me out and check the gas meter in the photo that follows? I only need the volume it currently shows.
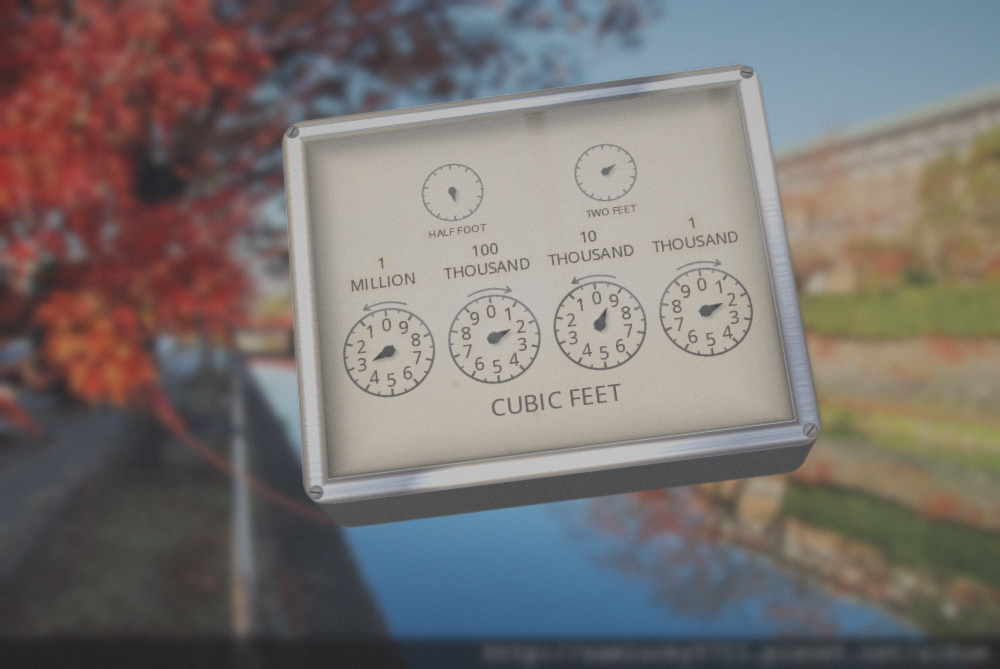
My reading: 319200 ft³
